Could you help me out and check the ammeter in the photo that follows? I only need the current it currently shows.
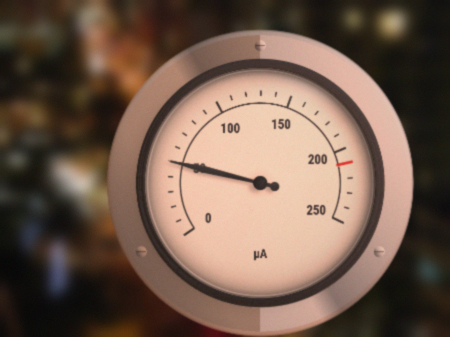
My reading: 50 µA
